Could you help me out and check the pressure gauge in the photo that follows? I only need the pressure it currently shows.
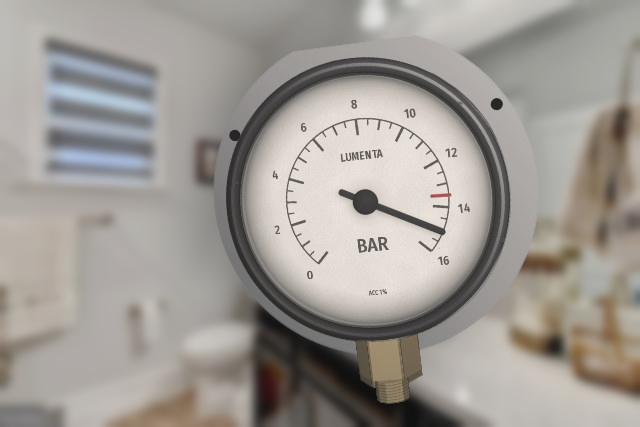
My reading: 15 bar
